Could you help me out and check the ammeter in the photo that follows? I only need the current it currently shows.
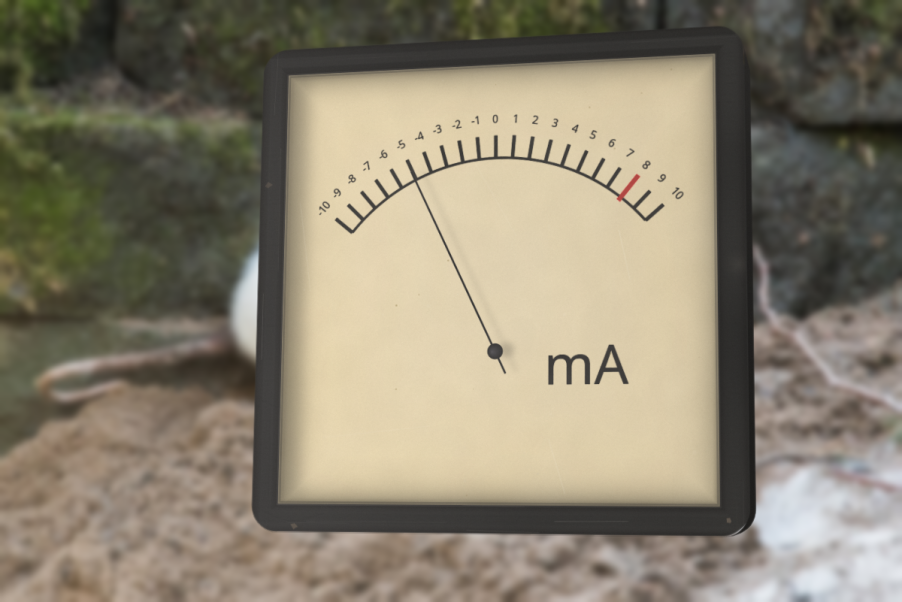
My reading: -5 mA
